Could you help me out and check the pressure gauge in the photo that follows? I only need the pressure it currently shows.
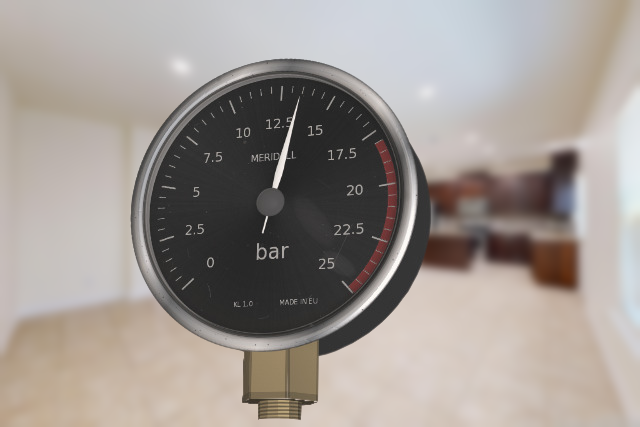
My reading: 13.5 bar
